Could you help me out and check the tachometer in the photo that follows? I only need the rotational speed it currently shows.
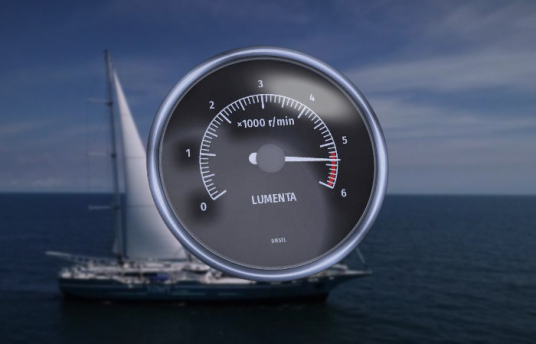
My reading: 5400 rpm
